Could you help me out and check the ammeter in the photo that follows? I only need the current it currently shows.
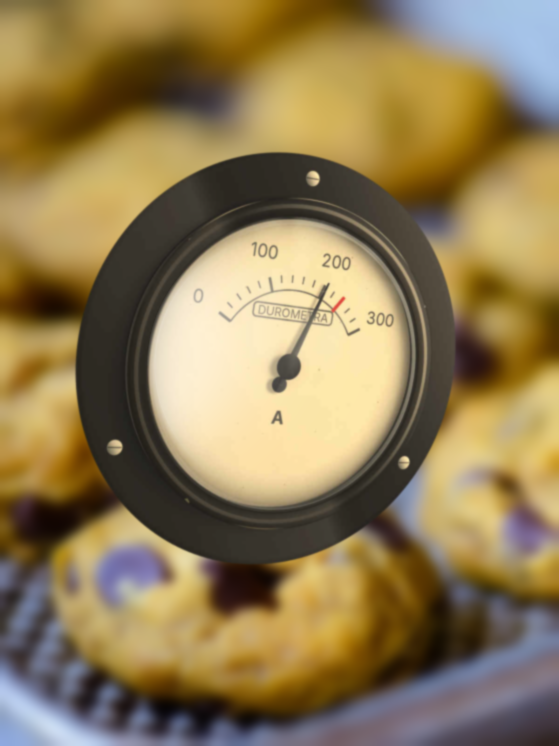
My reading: 200 A
